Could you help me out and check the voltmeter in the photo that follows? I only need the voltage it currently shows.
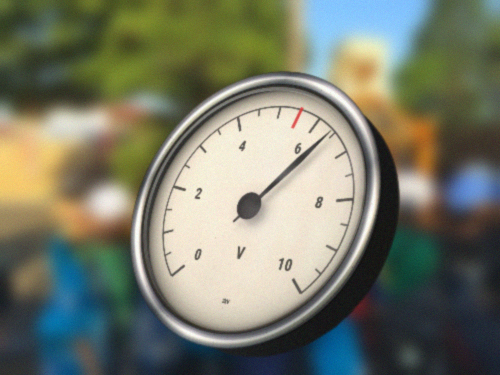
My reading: 6.5 V
